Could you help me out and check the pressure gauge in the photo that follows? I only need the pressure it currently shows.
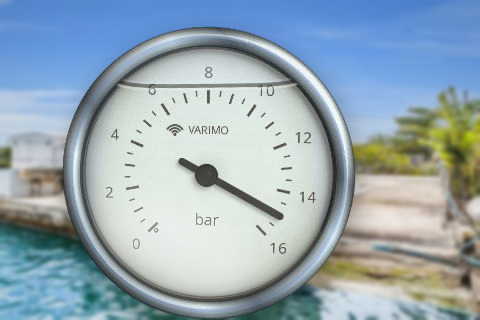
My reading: 15 bar
